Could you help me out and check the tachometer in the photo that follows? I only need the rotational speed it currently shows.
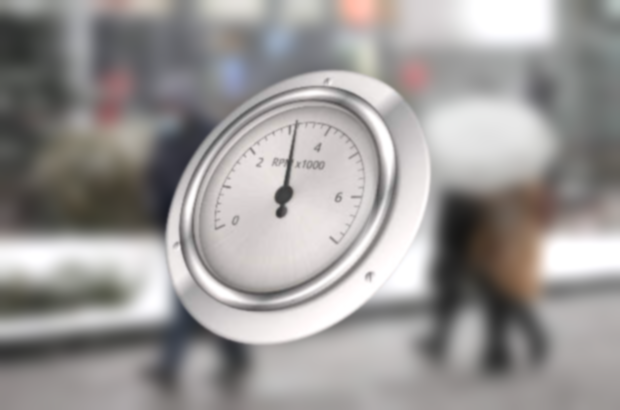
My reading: 3200 rpm
